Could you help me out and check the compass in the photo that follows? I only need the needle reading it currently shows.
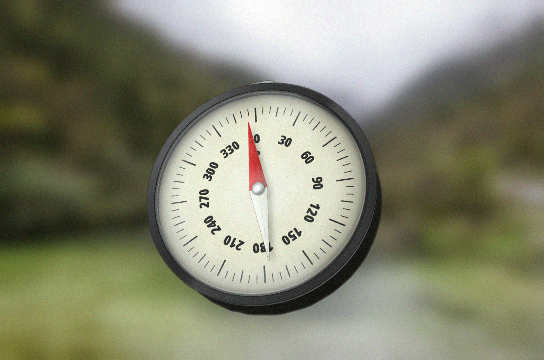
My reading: 355 °
